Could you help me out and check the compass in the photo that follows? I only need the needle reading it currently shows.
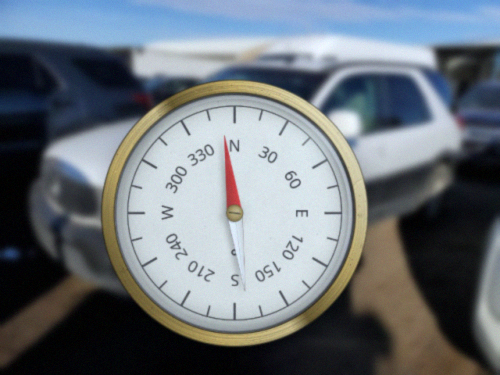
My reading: 352.5 °
